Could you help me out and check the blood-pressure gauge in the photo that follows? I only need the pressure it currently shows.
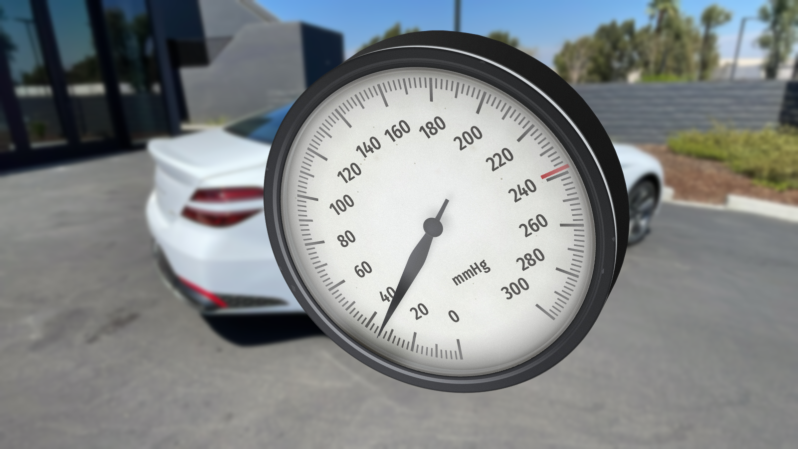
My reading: 34 mmHg
